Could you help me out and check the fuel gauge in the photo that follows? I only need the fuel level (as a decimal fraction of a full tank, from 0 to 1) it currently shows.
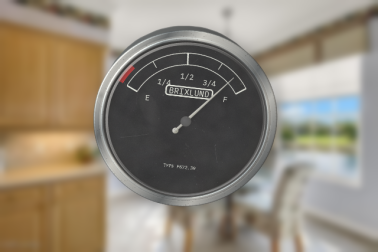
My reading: 0.875
